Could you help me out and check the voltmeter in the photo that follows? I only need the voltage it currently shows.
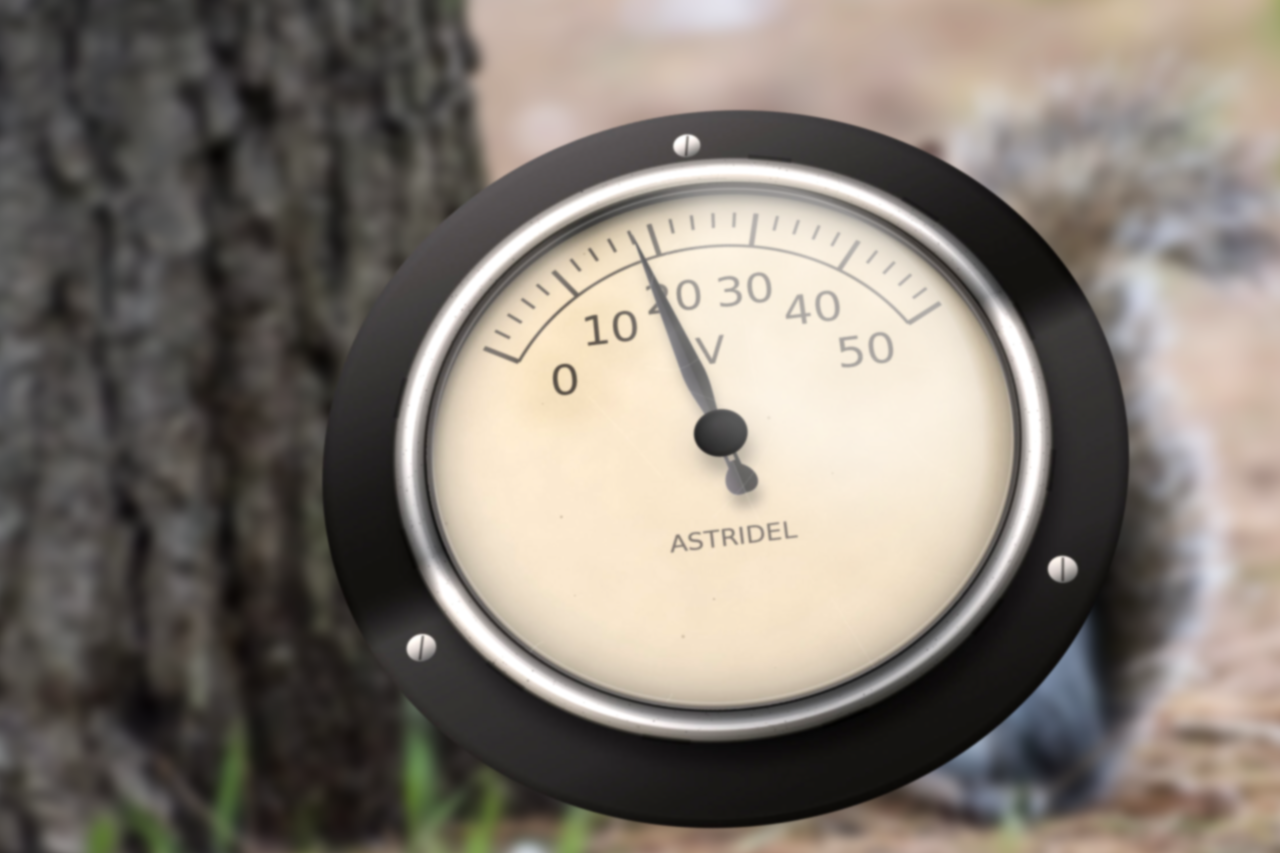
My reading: 18 V
